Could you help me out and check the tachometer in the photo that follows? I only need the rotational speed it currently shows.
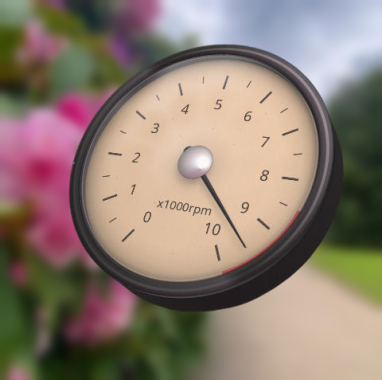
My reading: 9500 rpm
